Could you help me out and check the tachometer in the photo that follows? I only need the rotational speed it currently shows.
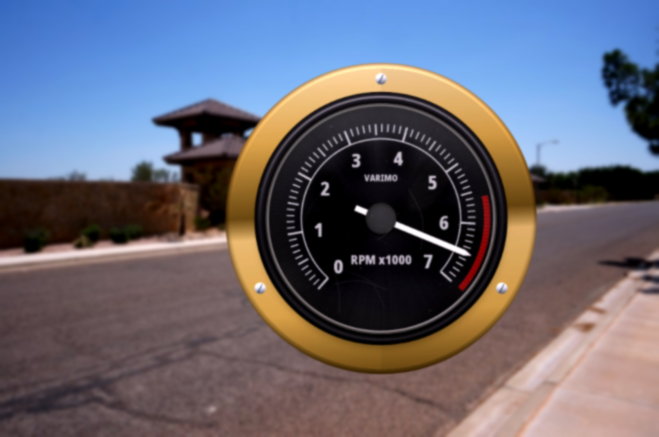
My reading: 6500 rpm
